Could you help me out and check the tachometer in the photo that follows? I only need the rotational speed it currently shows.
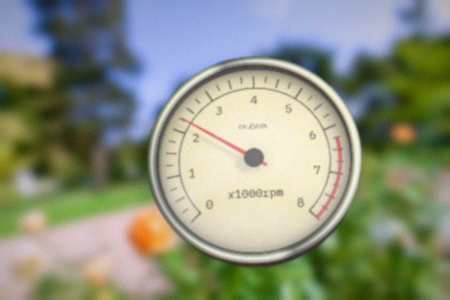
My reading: 2250 rpm
